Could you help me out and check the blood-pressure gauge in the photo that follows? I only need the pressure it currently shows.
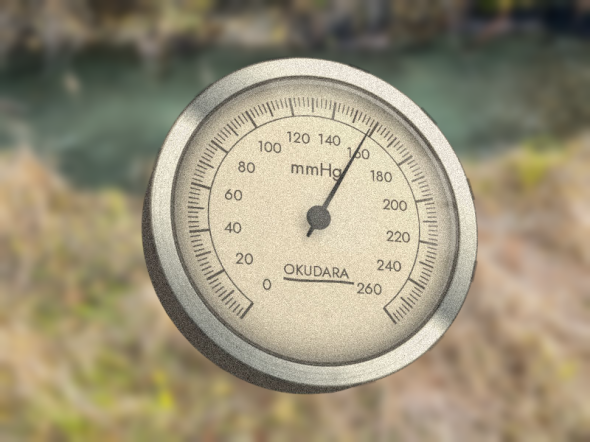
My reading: 158 mmHg
